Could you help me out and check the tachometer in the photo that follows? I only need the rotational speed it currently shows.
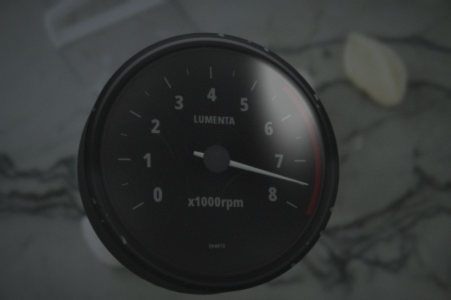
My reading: 7500 rpm
